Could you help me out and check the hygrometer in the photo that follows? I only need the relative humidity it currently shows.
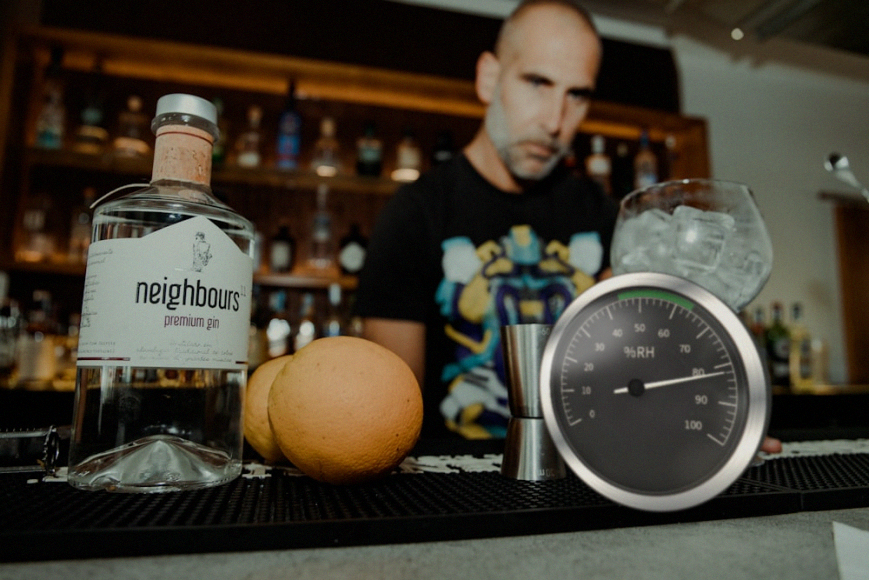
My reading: 82 %
